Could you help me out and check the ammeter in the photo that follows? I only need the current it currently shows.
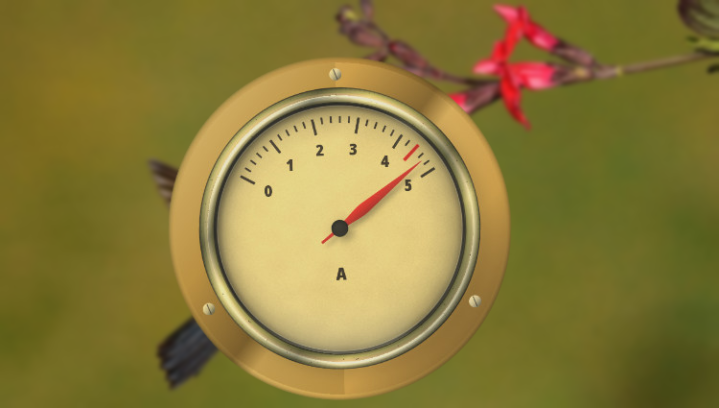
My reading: 4.7 A
